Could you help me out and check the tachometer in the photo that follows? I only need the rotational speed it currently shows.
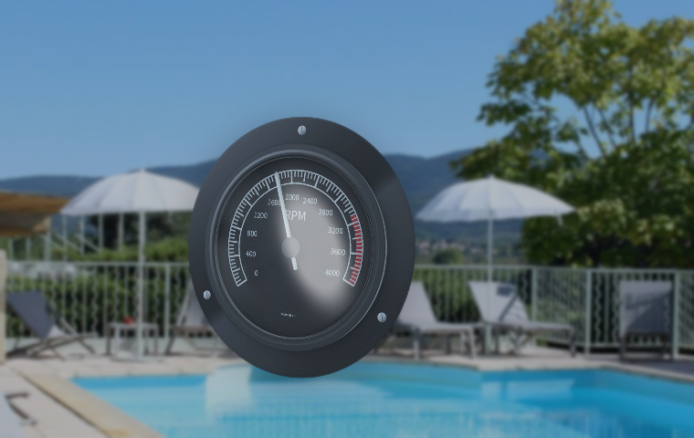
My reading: 1800 rpm
